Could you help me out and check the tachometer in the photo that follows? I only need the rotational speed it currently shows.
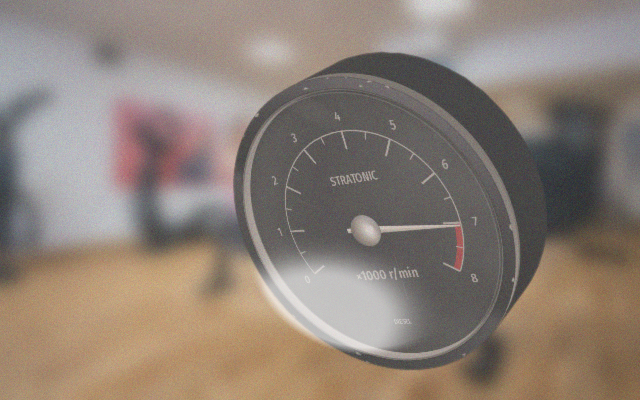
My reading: 7000 rpm
